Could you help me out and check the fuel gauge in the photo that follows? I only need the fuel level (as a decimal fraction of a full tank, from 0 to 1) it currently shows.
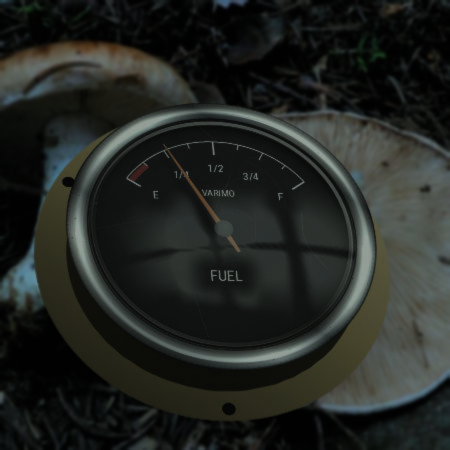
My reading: 0.25
